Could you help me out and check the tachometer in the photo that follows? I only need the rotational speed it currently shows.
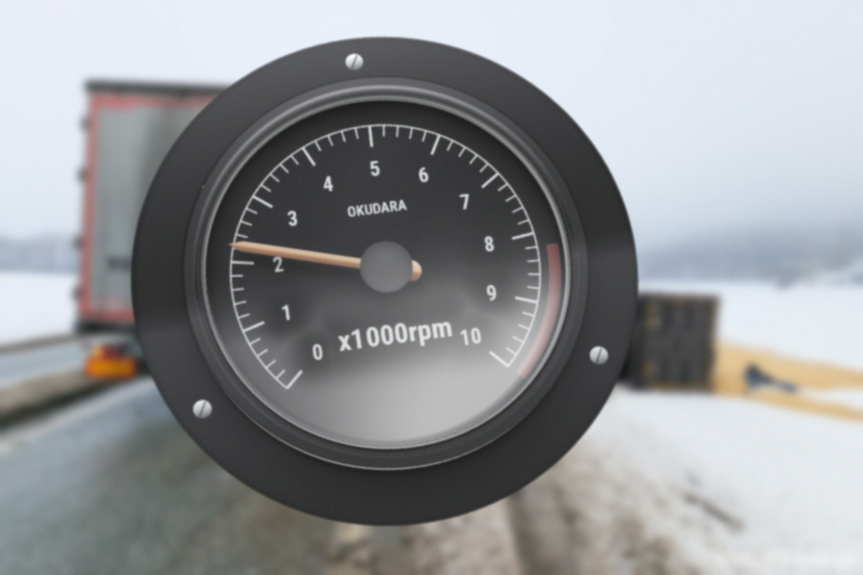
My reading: 2200 rpm
